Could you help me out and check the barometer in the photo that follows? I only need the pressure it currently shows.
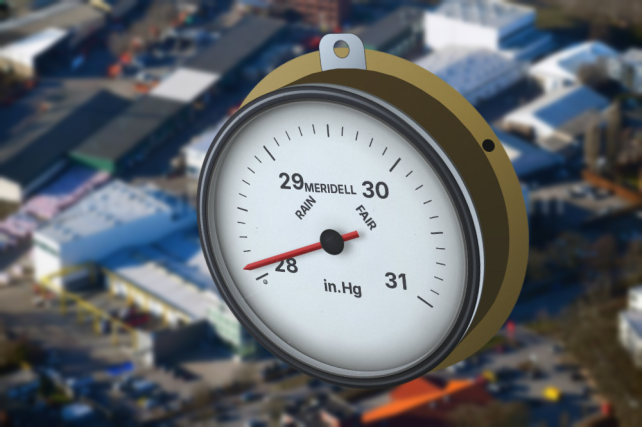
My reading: 28.1 inHg
